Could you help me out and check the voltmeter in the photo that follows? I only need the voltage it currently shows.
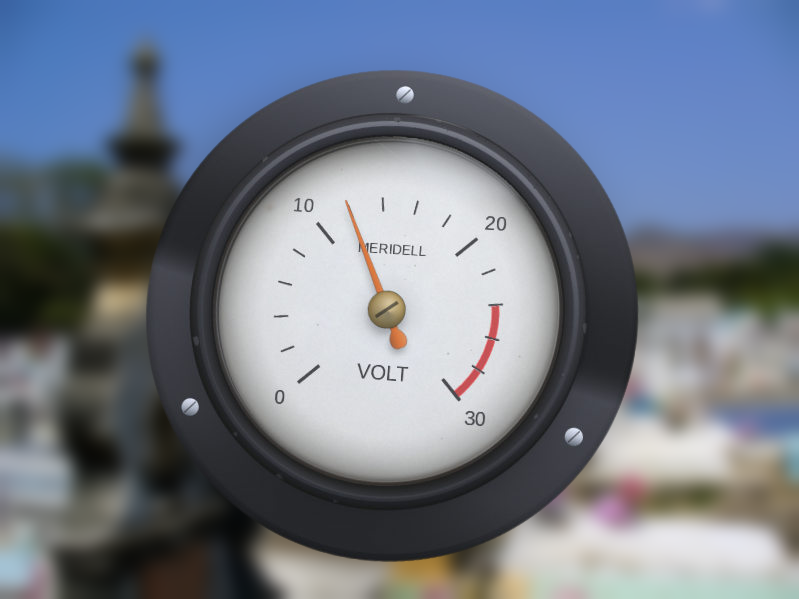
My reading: 12 V
